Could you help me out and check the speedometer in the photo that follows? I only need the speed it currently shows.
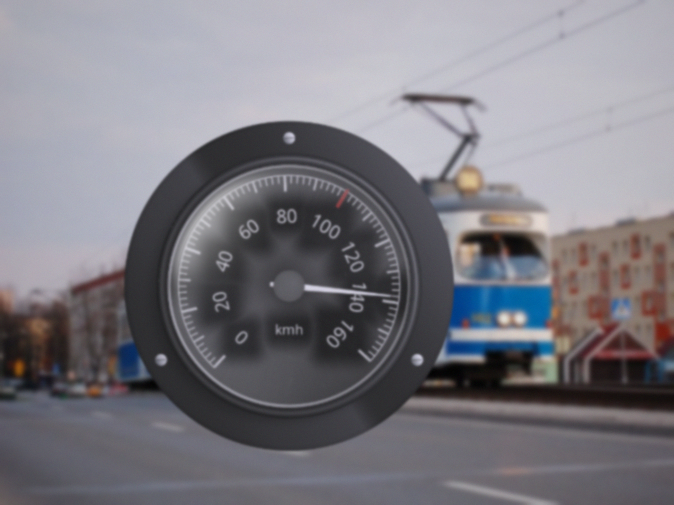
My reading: 138 km/h
